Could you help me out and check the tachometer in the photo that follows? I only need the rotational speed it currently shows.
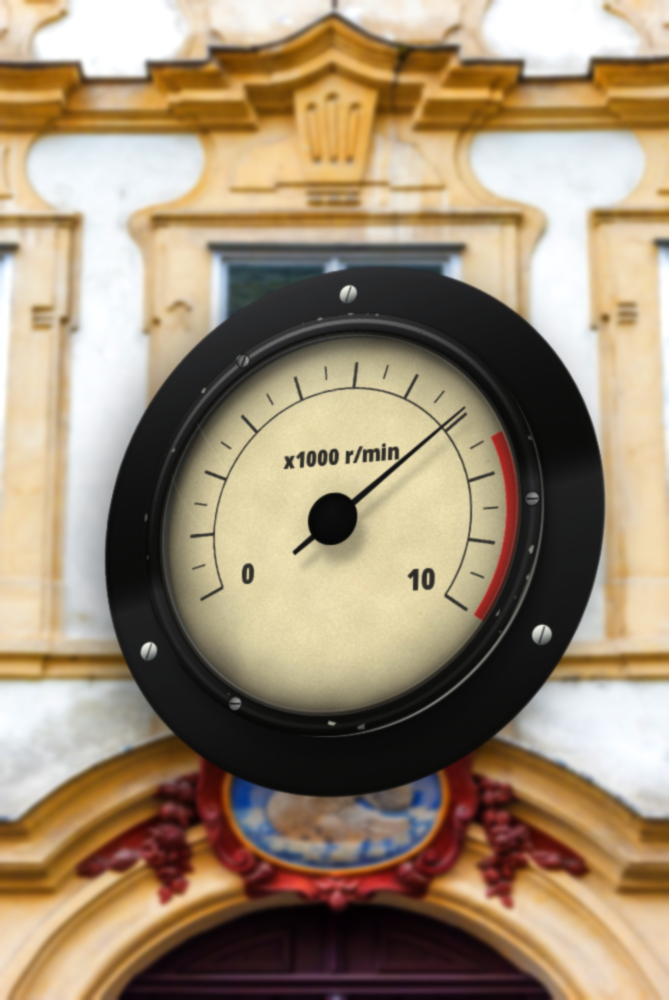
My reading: 7000 rpm
